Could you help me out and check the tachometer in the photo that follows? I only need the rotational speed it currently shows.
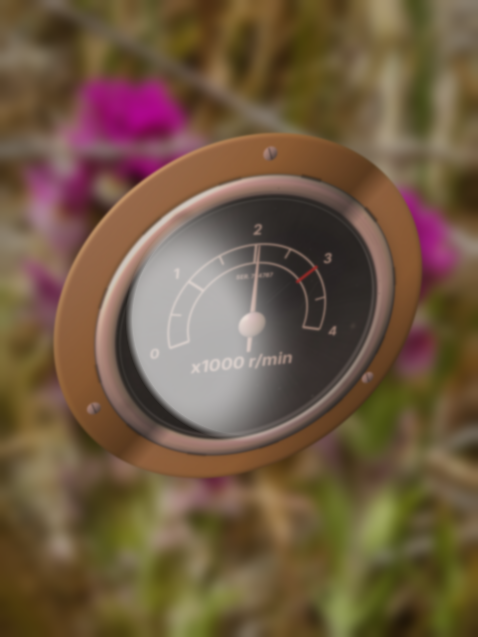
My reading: 2000 rpm
